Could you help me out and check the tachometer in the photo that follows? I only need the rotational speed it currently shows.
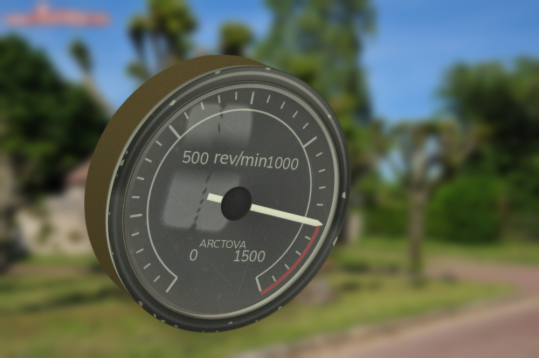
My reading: 1250 rpm
